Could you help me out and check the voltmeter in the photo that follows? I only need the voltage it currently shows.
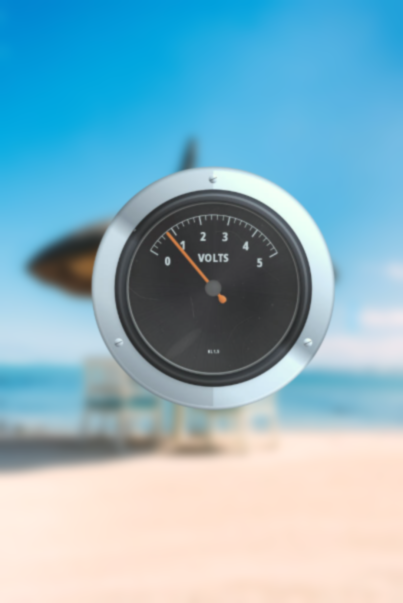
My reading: 0.8 V
